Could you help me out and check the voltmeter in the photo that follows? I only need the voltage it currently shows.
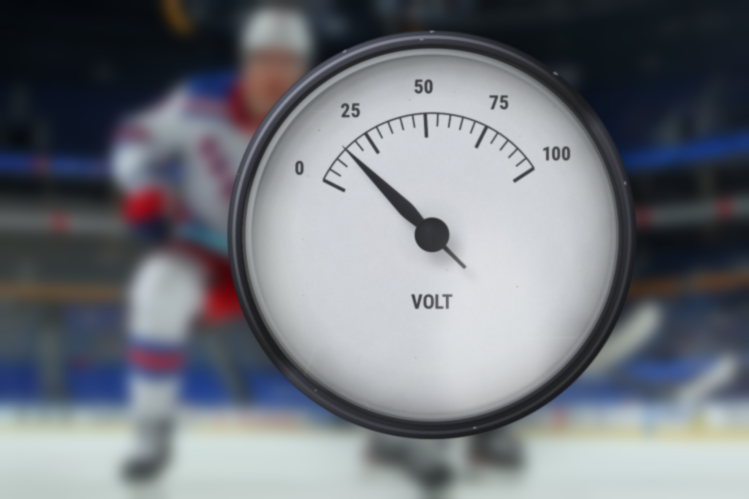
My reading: 15 V
